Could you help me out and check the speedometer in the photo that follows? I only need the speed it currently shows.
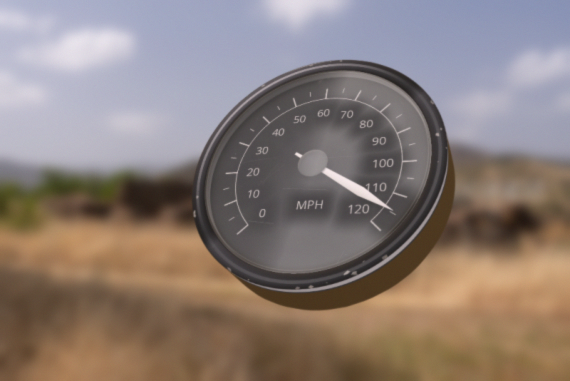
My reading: 115 mph
